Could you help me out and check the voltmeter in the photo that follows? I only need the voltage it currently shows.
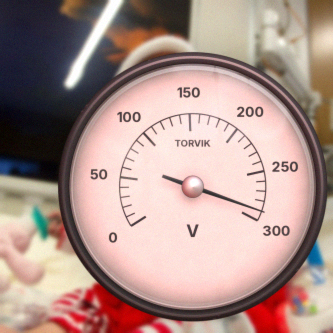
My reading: 290 V
